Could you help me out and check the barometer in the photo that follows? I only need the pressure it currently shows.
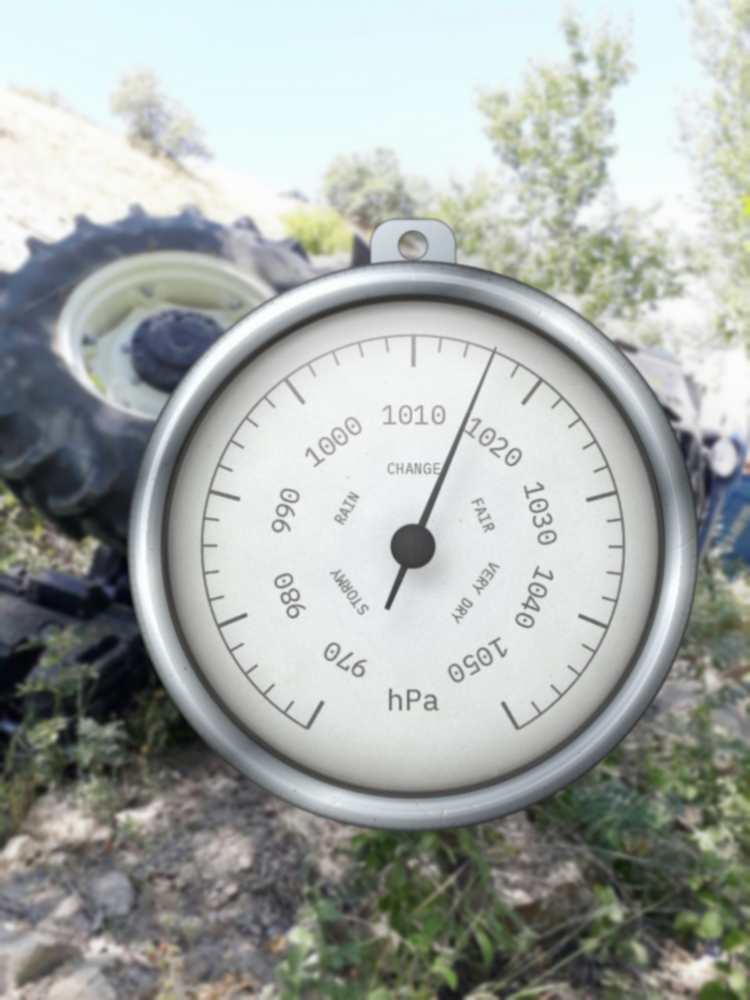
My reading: 1016 hPa
